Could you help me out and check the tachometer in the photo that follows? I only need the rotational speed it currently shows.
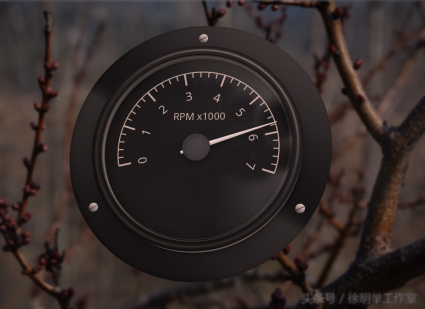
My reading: 5800 rpm
